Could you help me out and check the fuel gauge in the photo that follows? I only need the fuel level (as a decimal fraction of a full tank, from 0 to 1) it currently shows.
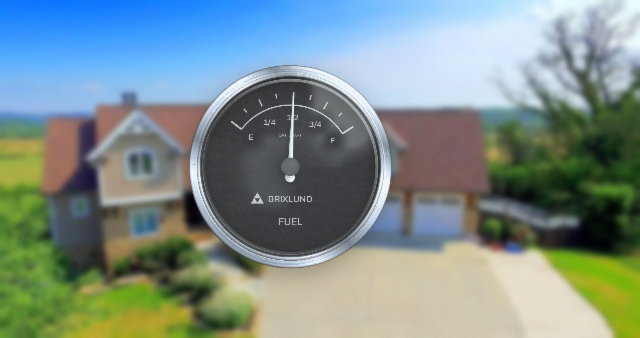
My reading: 0.5
